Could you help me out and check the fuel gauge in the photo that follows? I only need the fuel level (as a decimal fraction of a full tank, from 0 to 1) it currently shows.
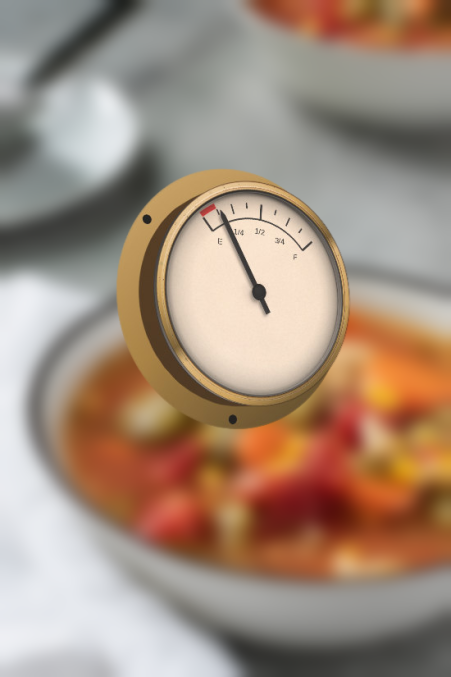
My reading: 0.125
